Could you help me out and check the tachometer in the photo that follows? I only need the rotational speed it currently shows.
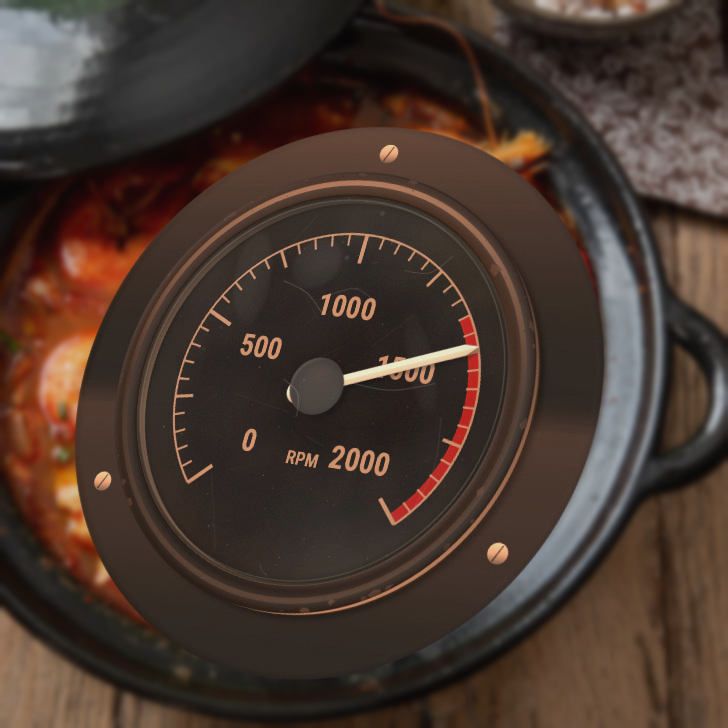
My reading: 1500 rpm
